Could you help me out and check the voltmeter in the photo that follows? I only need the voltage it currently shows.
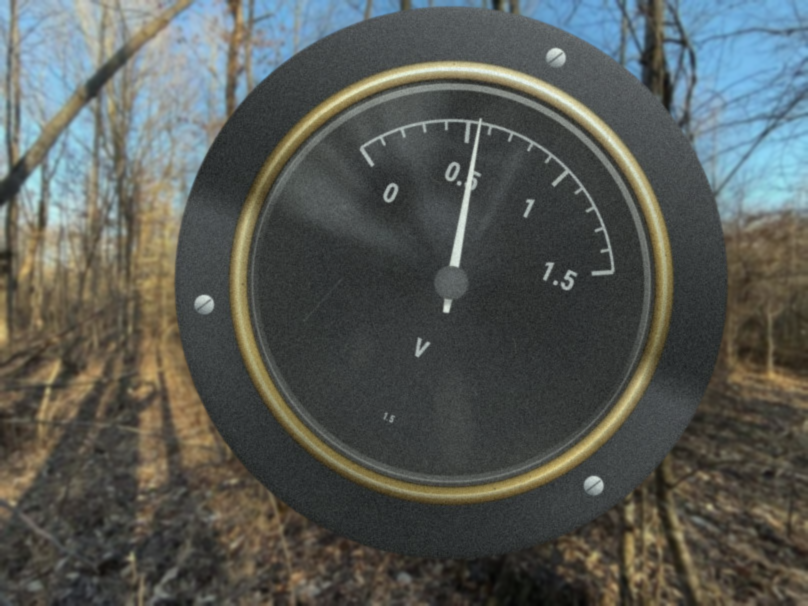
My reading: 0.55 V
